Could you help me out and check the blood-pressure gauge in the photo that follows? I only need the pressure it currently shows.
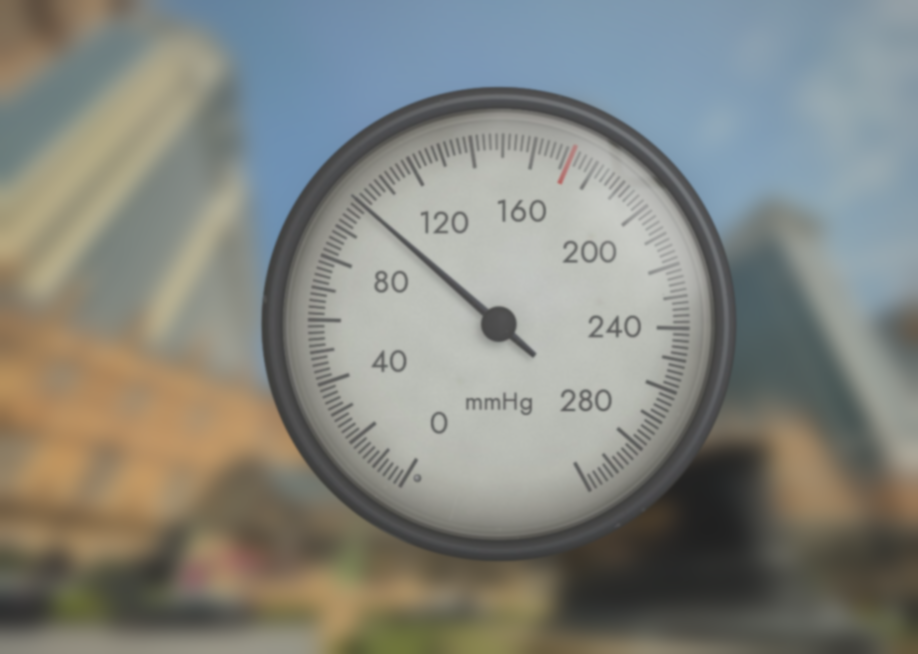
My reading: 100 mmHg
